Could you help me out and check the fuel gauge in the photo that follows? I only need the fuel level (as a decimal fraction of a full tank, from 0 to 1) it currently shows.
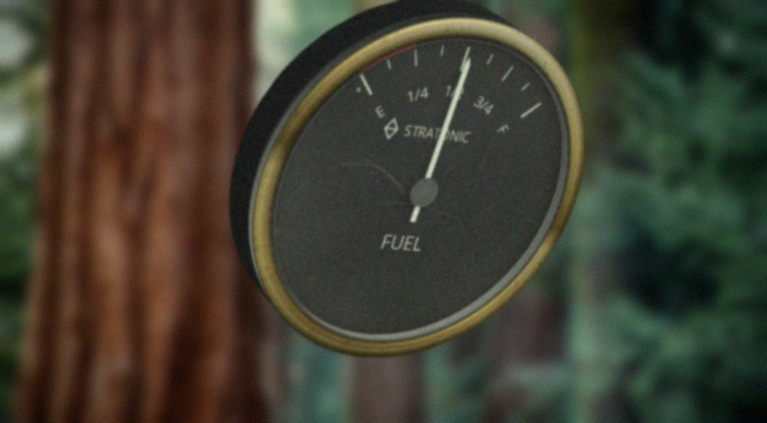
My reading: 0.5
